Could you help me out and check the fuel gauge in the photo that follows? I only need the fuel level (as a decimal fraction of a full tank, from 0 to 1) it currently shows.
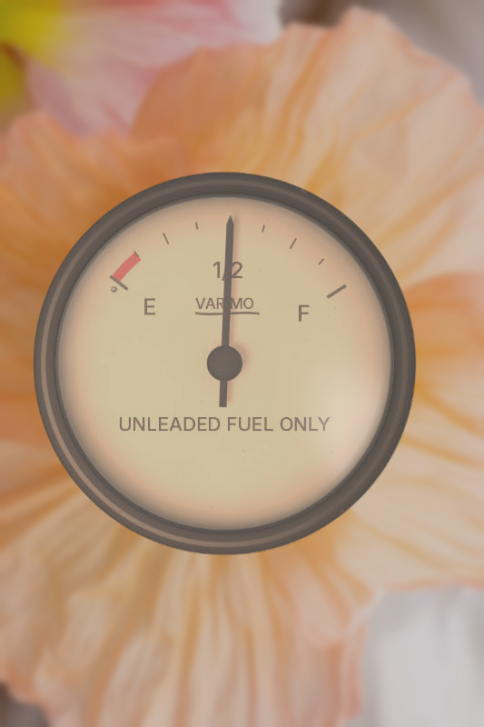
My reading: 0.5
